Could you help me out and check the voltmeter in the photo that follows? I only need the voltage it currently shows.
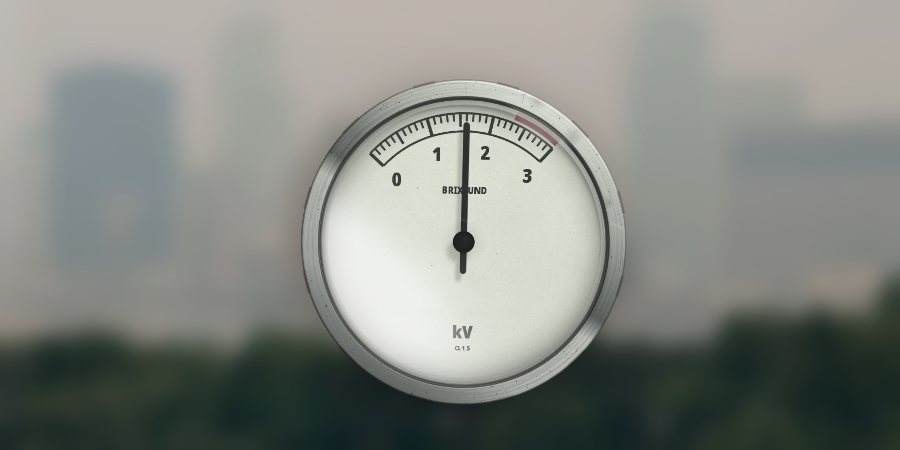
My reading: 1.6 kV
